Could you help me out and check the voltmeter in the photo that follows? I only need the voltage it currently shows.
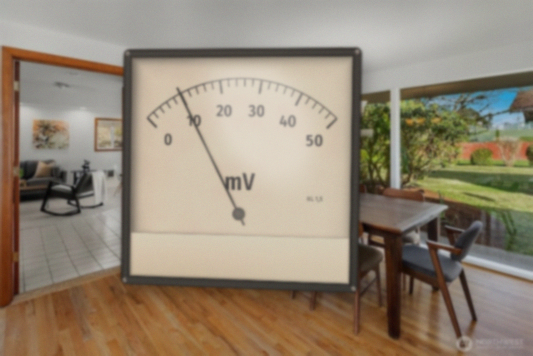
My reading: 10 mV
